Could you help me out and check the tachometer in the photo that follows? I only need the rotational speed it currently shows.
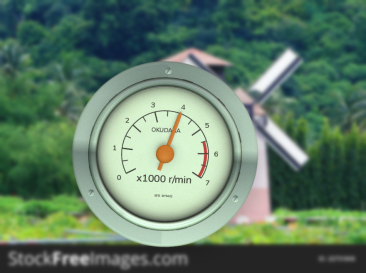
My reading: 4000 rpm
